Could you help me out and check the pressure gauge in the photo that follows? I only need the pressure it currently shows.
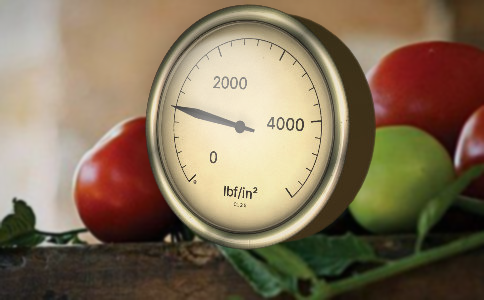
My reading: 1000 psi
